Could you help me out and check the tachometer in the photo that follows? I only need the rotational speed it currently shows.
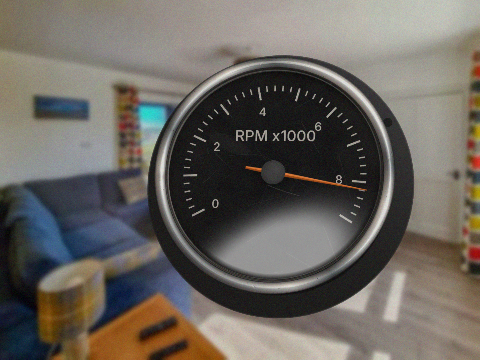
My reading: 8200 rpm
